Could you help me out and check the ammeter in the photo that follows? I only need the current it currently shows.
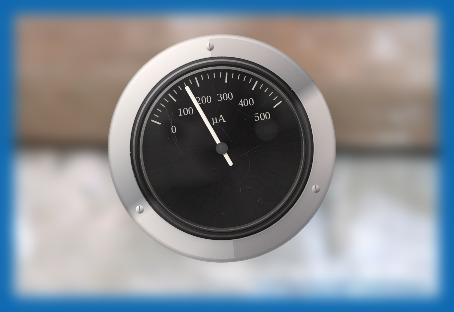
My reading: 160 µA
